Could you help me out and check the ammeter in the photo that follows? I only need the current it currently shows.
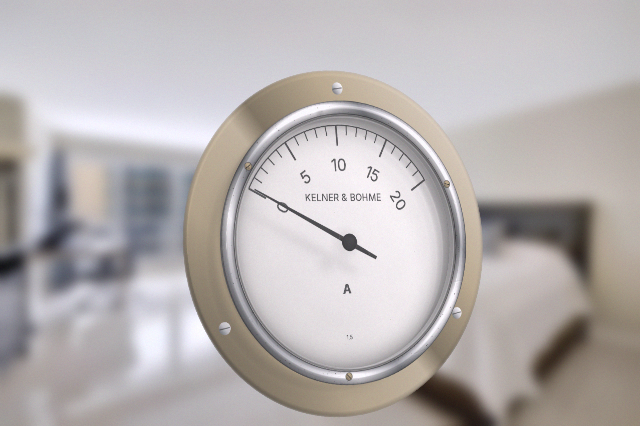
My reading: 0 A
